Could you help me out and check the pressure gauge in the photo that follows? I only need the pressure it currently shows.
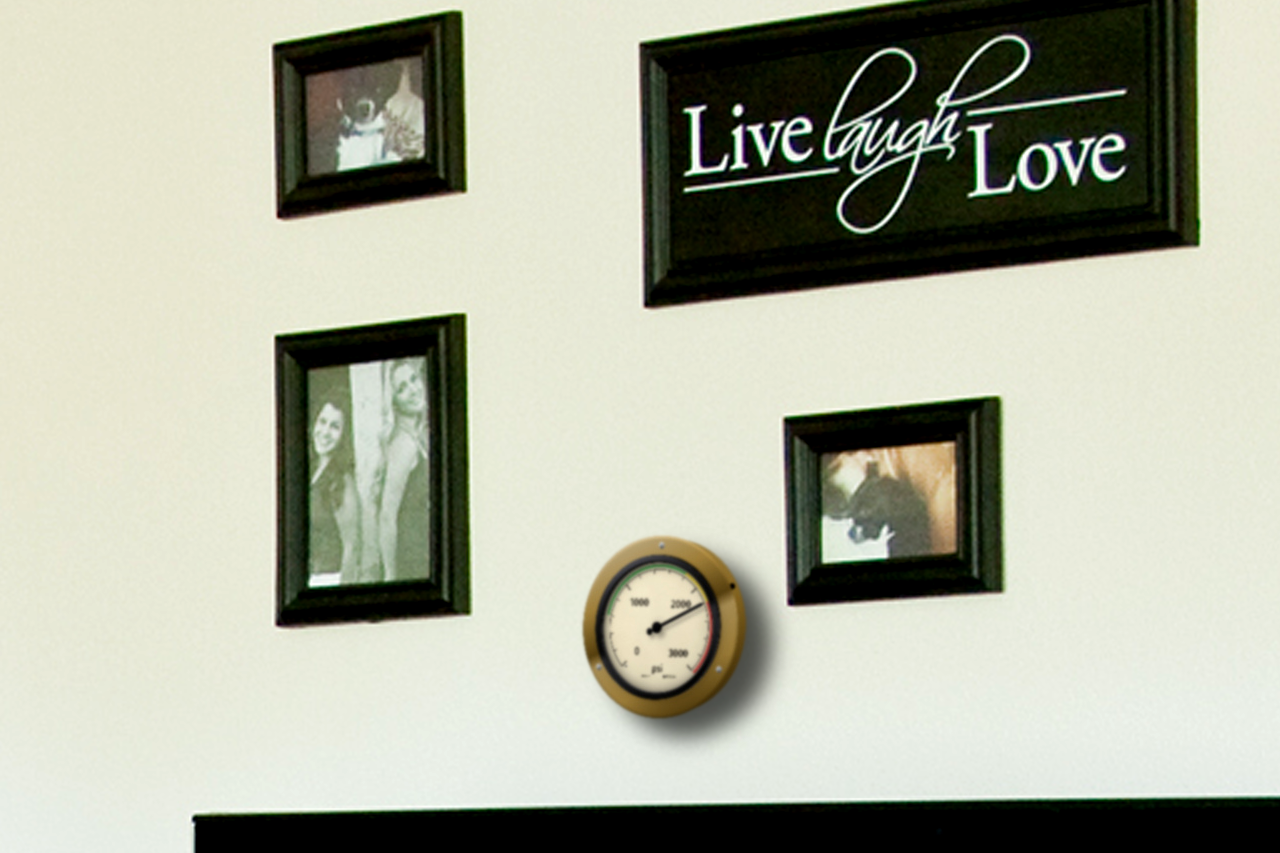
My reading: 2200 psi
